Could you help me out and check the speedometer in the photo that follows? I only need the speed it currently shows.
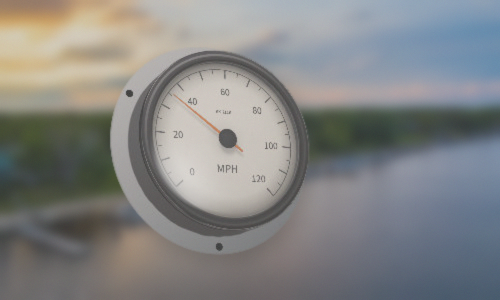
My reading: 35 mph
